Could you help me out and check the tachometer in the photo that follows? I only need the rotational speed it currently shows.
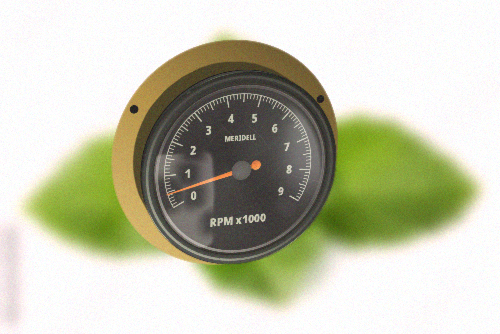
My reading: 500 rpm
